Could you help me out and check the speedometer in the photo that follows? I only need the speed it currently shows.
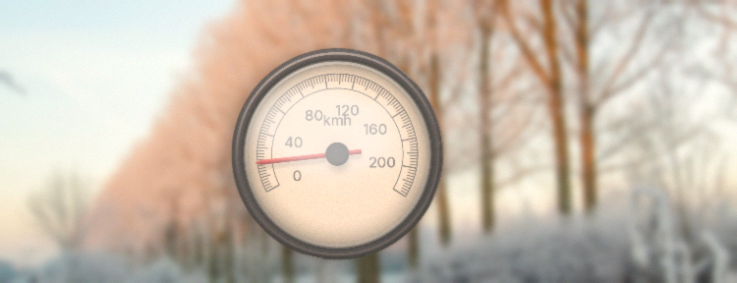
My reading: 20 km/h
